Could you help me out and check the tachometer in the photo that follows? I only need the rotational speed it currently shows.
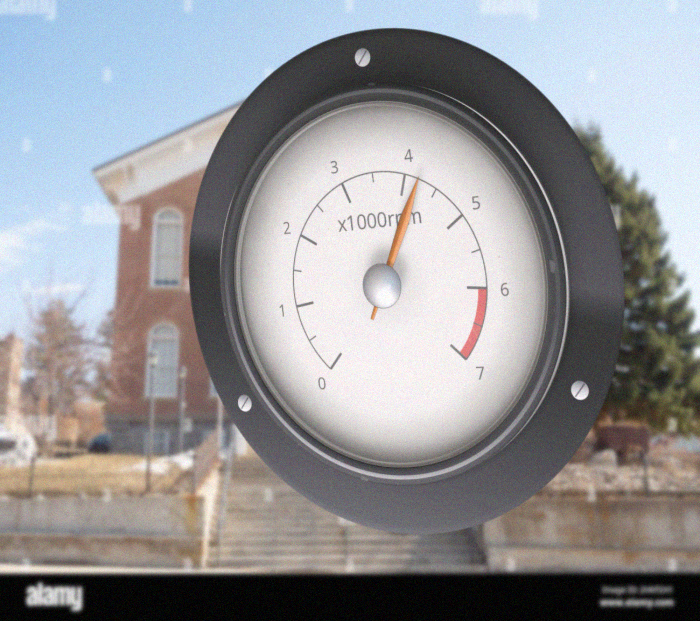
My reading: 4250 rpm
